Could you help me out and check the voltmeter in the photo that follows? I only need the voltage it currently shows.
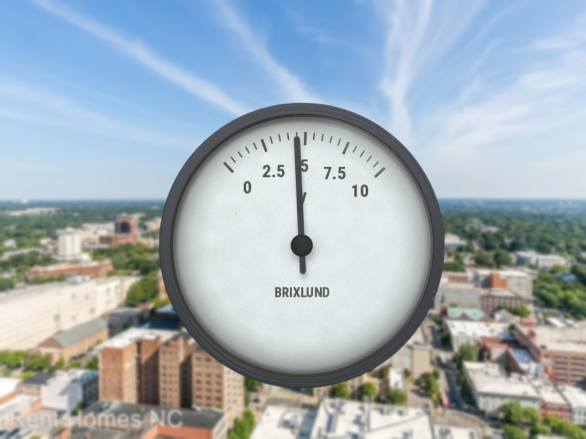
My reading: 4.5 V
